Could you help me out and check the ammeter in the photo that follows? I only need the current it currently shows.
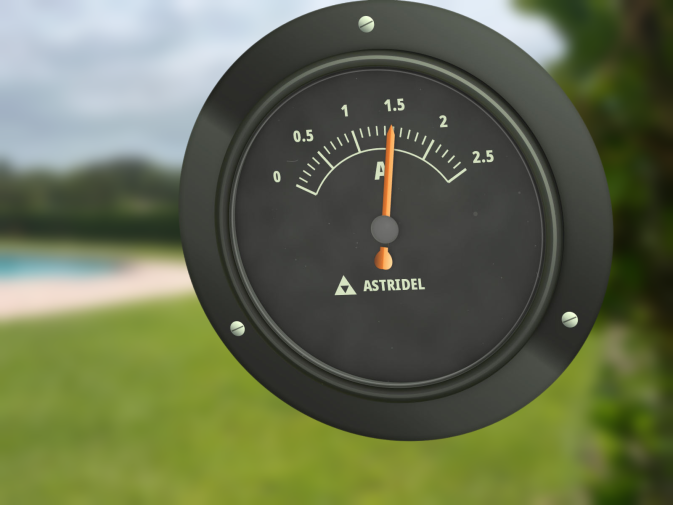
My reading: 1.5 A
